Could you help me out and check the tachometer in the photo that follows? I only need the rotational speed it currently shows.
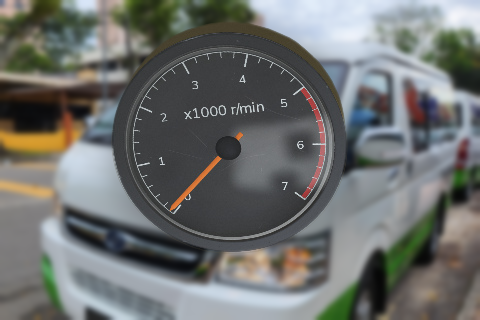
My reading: 100 rpm
